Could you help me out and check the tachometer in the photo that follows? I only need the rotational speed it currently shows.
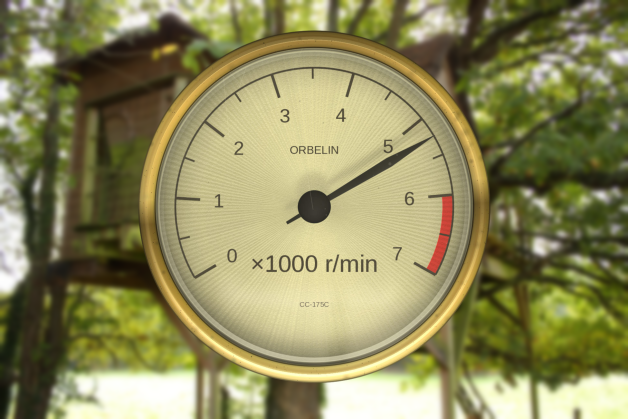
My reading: 5250 rpm
